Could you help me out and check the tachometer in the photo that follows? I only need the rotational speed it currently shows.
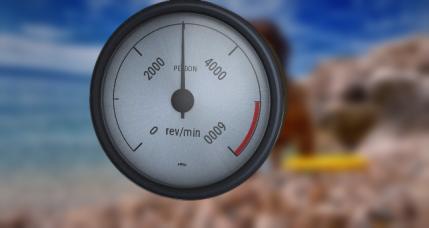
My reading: 3000 rpm
